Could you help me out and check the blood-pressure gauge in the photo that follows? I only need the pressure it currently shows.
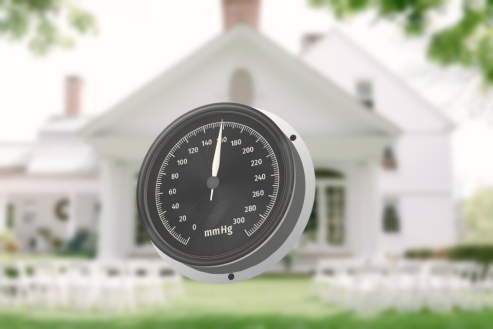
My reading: 160 mmHg
